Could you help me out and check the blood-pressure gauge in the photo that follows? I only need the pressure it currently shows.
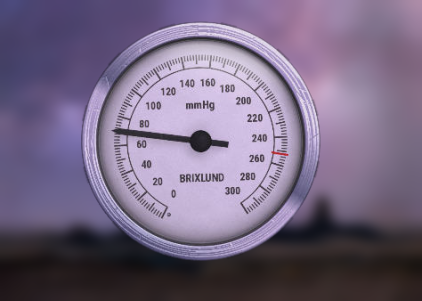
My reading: 70 mmHg
